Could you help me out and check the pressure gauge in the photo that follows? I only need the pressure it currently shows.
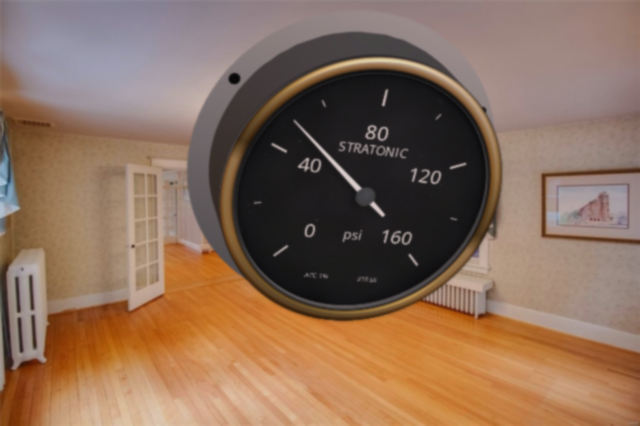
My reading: 50 psi
